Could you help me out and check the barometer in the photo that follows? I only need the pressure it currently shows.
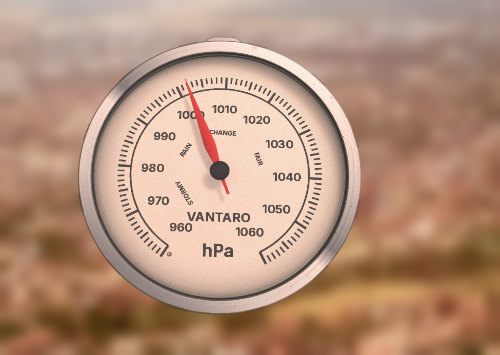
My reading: 1002 hPa
